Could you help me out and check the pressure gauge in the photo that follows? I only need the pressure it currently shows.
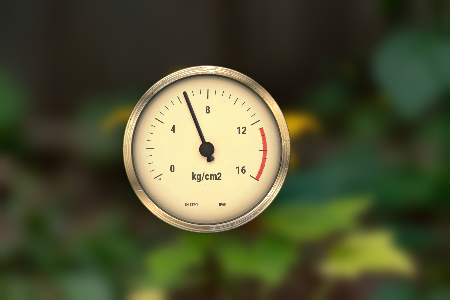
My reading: 6.5 kg/cm²
